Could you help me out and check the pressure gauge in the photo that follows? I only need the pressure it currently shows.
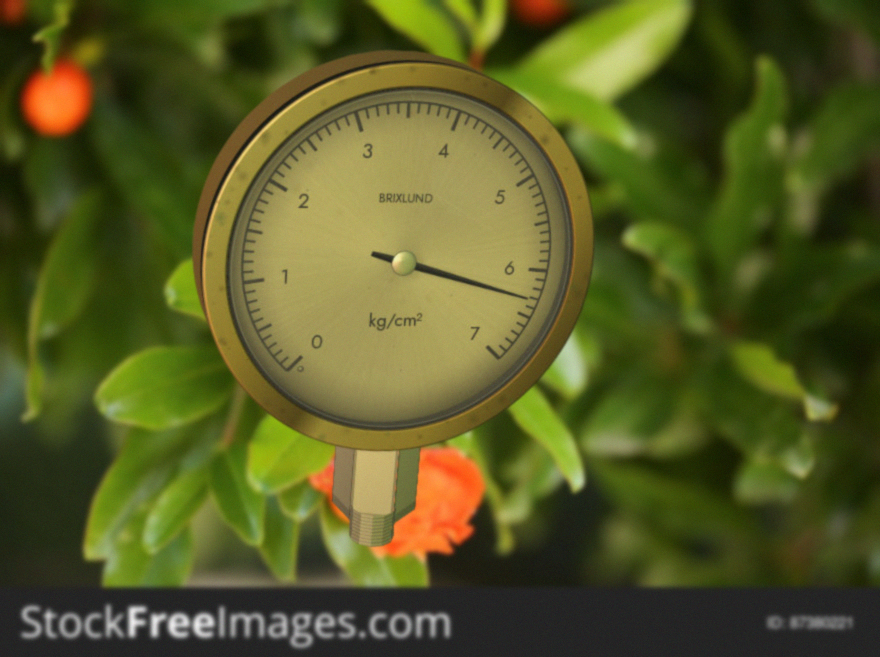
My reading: 6.3 kg/cm²
